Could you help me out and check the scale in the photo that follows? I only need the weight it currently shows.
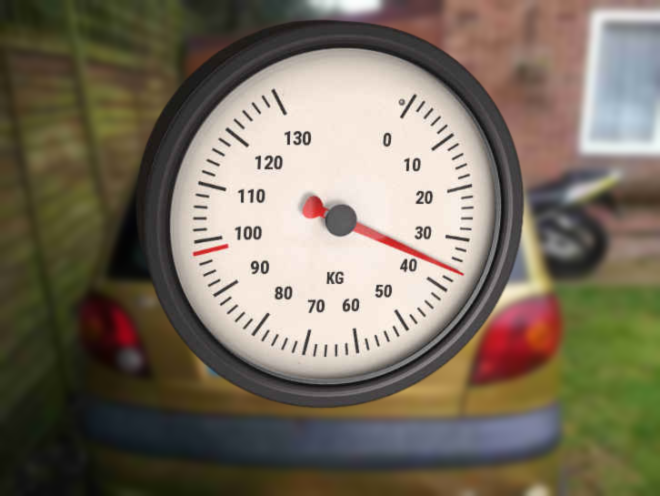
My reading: 36 kg
